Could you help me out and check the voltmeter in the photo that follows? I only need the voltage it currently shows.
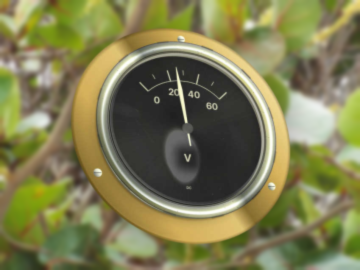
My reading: 25 V
